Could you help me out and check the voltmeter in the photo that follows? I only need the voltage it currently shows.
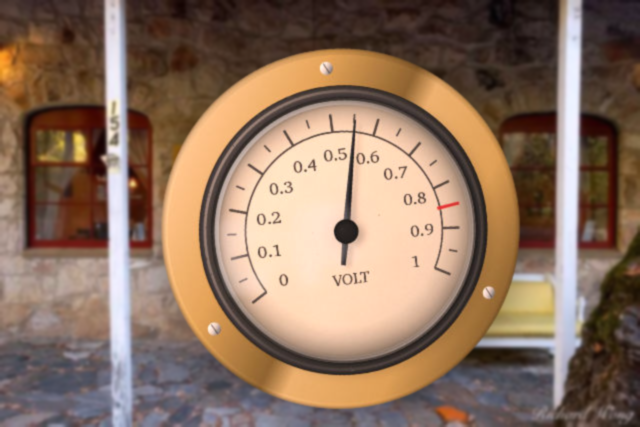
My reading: 0.55 V
